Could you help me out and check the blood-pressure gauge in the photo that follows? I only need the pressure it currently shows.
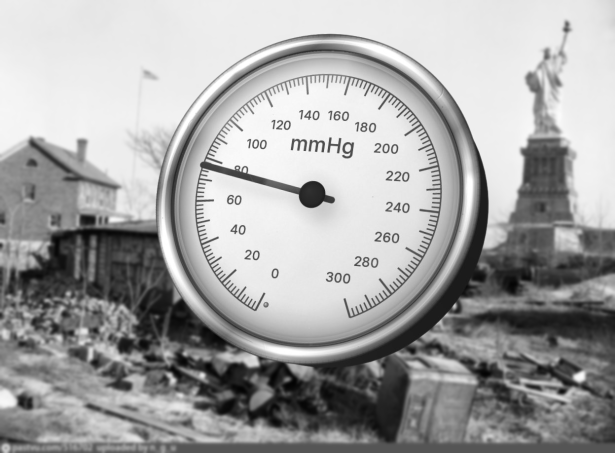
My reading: 76 mmHg
